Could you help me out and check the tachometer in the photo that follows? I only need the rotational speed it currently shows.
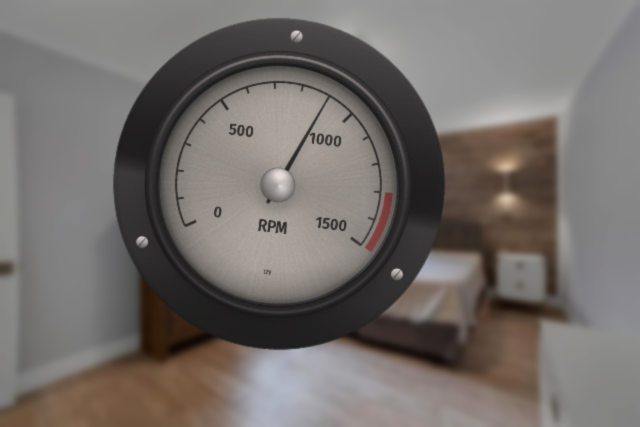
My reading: 900 rpm
